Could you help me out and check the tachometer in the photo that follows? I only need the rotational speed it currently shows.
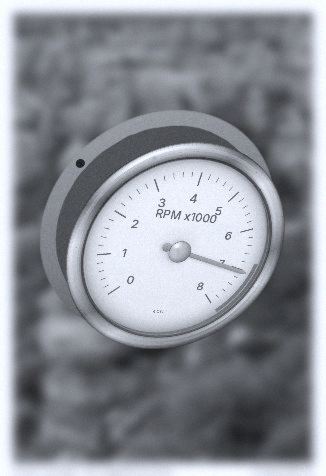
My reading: 7000 rpm
